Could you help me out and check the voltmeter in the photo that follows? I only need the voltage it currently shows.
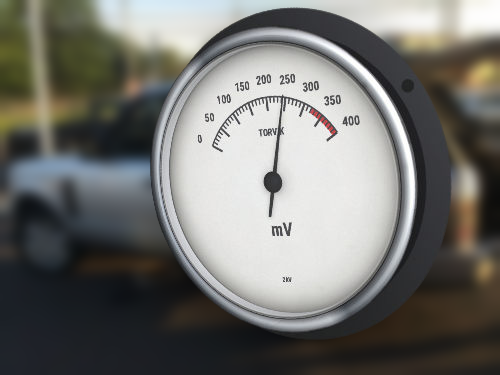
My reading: 250 mV
